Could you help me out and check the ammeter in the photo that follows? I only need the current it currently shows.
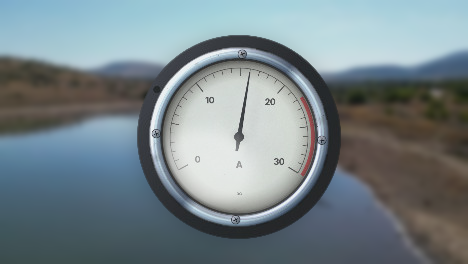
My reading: 16 A
